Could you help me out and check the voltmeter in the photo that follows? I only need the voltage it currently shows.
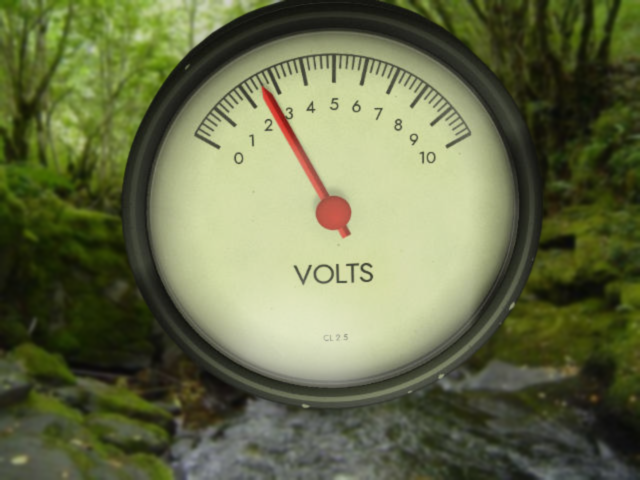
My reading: 2.6 V
